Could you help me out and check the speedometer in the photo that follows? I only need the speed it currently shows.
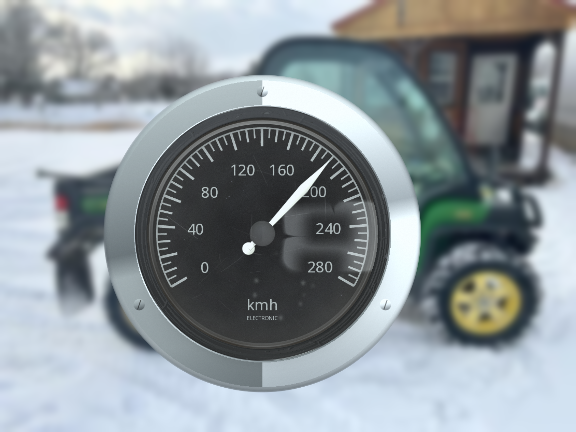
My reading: 190 km/h
